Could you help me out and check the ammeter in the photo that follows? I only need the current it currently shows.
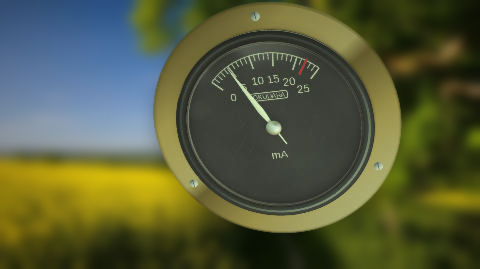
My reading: 5 mA
